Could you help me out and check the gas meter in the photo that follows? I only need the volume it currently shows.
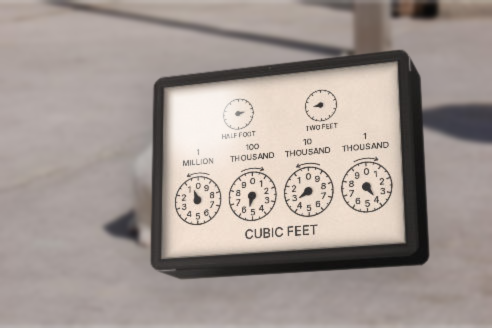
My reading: 53400 ft³
